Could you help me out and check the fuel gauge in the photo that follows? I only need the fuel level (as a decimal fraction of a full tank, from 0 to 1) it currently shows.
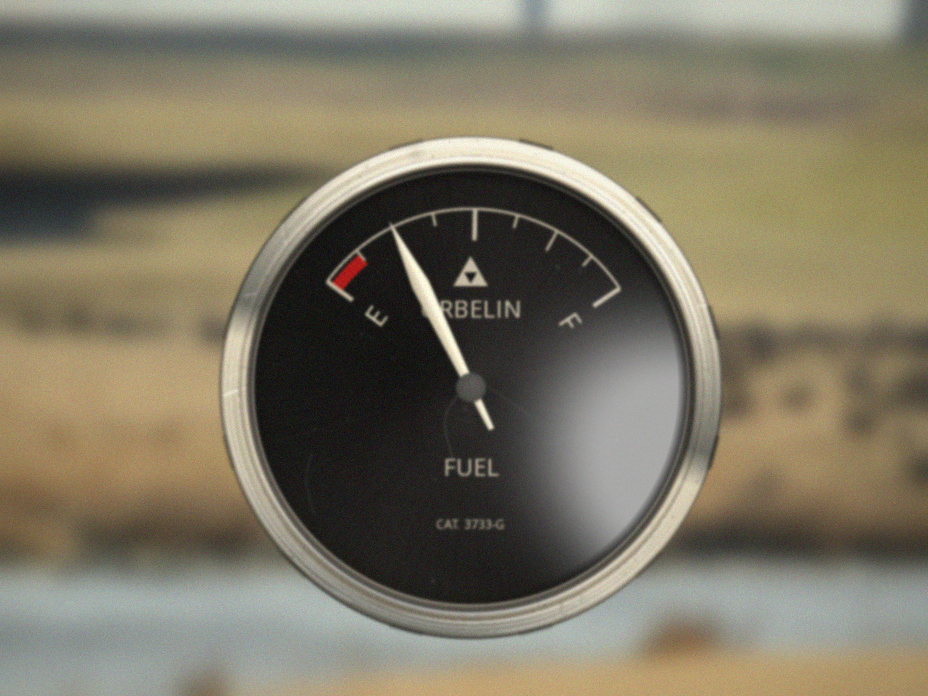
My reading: 0.25
